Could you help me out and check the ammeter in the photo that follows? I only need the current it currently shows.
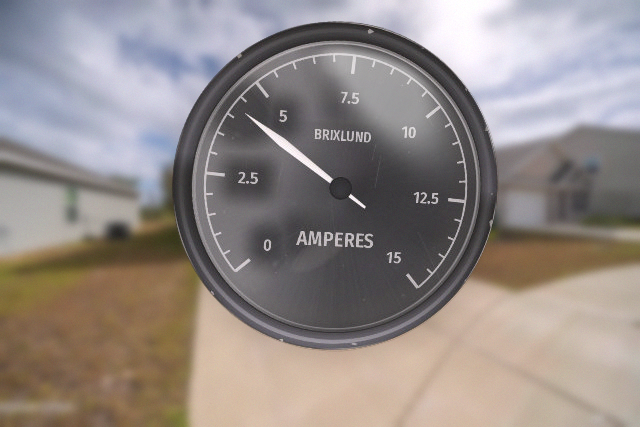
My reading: 4.25 A
